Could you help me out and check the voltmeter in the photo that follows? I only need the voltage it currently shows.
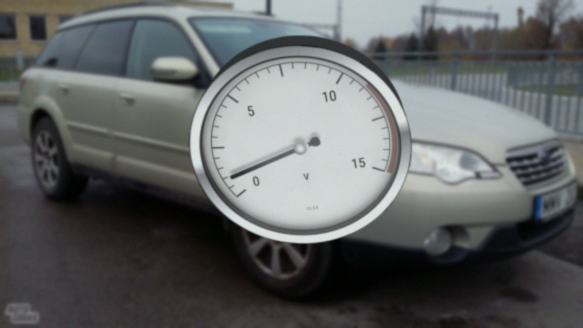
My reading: 1 V
